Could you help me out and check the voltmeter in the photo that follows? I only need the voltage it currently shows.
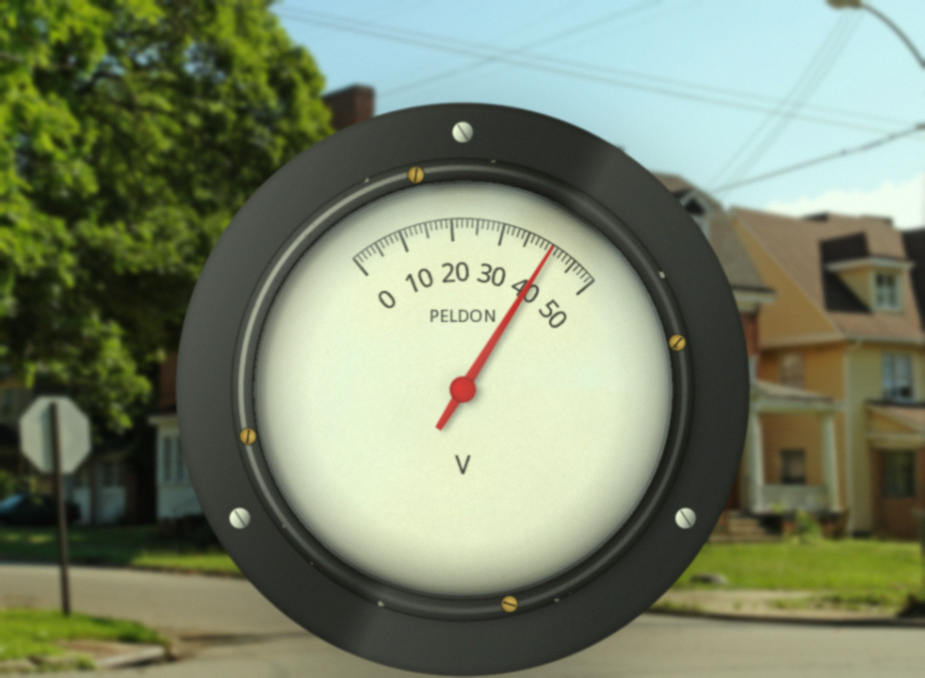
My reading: 40 V
